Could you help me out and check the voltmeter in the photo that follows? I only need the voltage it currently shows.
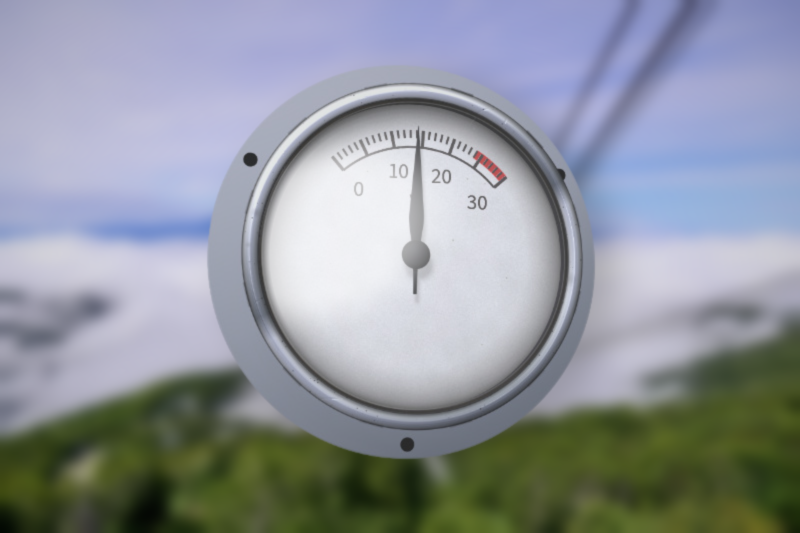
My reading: 14 V
